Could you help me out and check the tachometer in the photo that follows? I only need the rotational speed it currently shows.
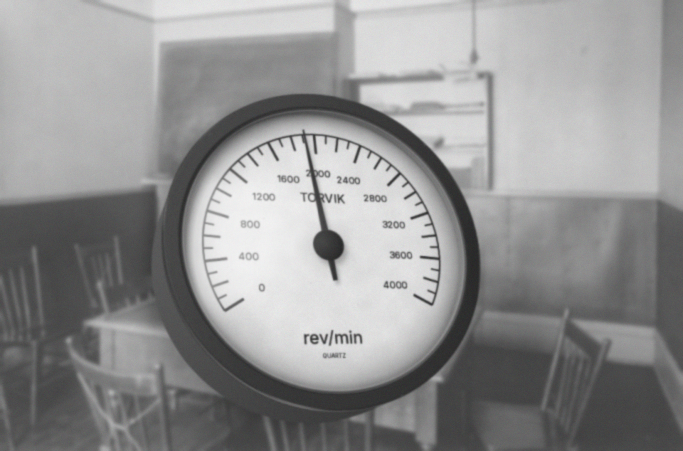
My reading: 1900 rpm
